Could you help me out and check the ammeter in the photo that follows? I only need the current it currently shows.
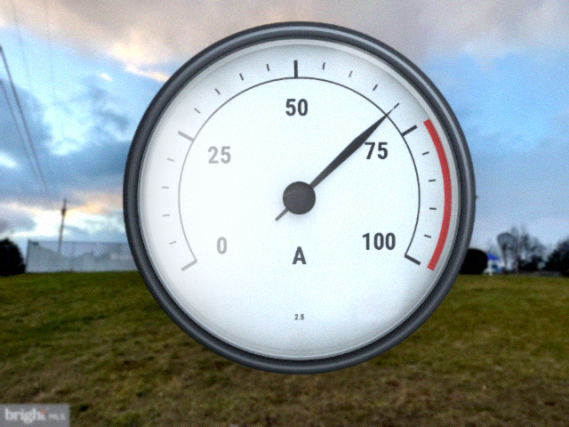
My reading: 70 A
